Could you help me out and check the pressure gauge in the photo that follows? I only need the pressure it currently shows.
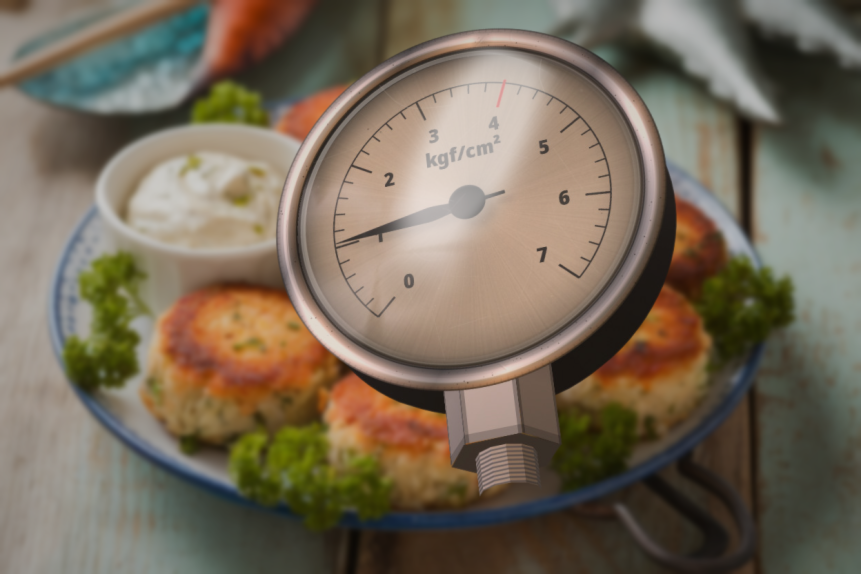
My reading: 1 kg/cm²
